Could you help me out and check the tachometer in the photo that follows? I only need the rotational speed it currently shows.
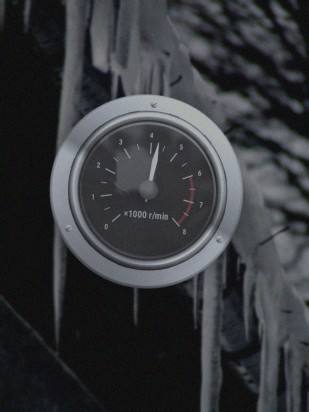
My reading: 4250 rpm
